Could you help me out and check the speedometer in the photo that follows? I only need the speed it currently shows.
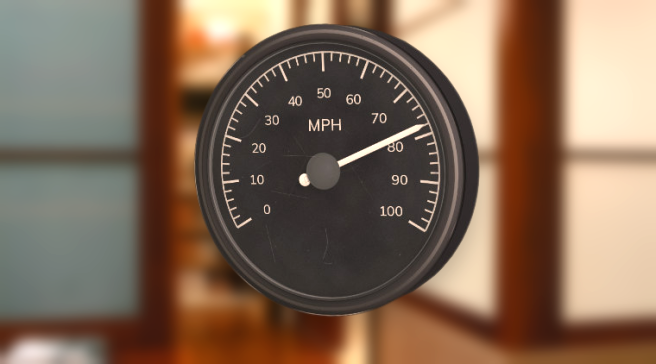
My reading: 78 mph
